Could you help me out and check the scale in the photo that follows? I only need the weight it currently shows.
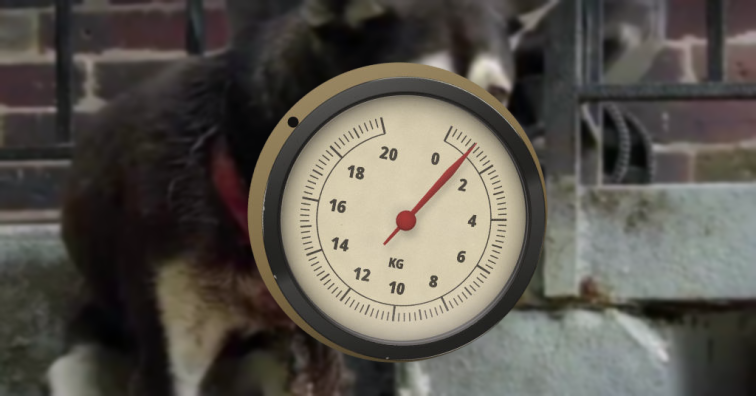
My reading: 1 kg
